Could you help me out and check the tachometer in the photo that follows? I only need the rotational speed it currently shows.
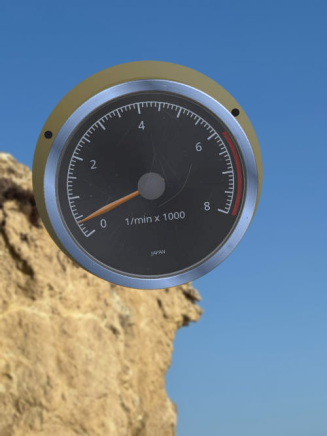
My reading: 400 rpm
